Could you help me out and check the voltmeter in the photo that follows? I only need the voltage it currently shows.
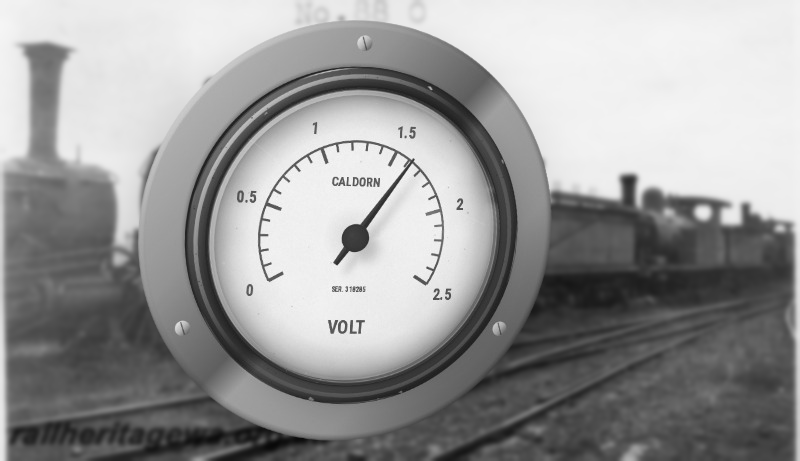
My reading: 1.6 V
